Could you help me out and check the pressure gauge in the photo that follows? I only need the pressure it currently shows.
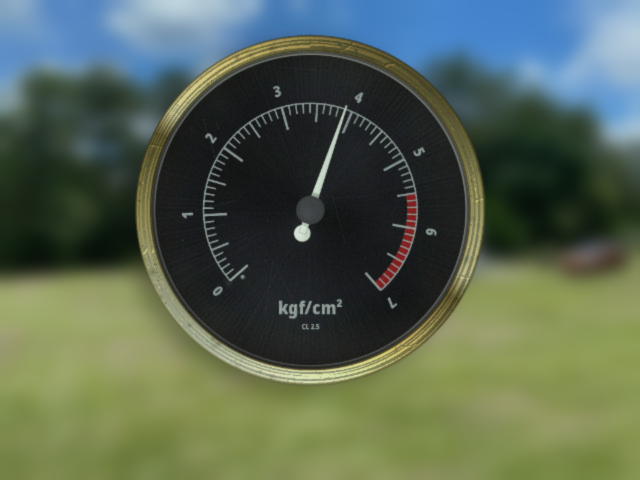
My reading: 3.9 kg/cm²
